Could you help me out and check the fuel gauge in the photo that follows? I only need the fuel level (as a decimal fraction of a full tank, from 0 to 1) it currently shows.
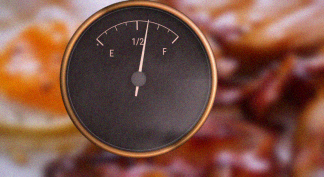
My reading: 0.625
